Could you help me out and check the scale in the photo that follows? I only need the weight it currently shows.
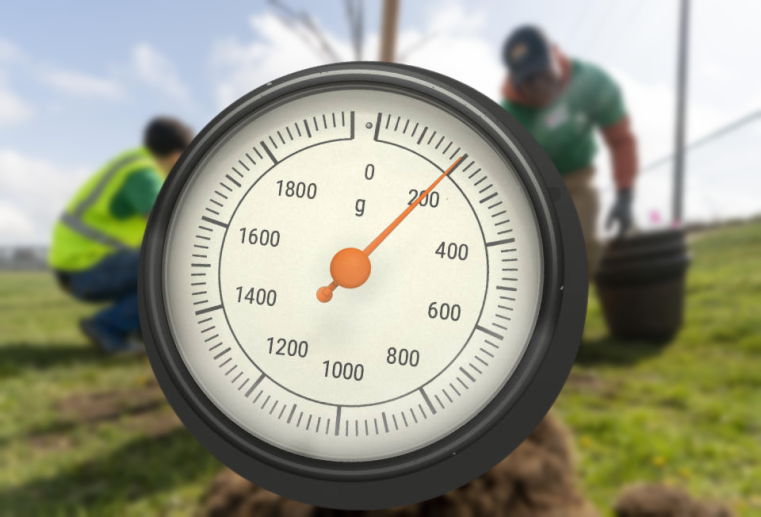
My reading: 200 g
